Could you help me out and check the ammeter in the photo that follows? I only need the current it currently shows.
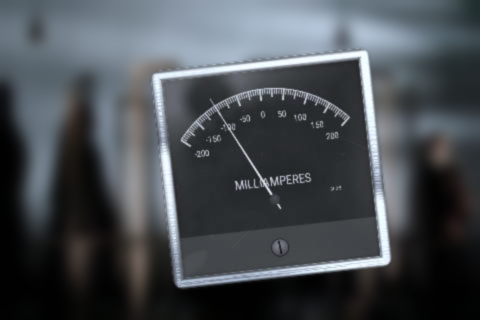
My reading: -100 mA
